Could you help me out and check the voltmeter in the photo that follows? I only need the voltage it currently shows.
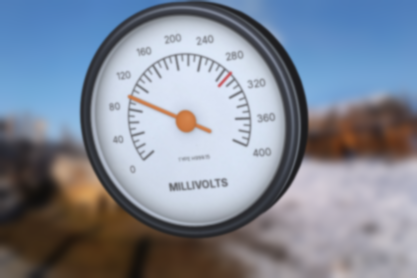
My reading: 100 mV
